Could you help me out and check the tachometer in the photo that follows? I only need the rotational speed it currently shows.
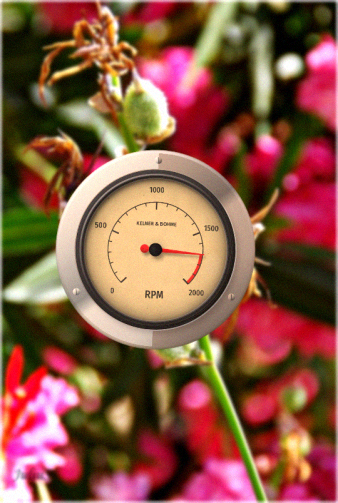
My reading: 1700 rpm
